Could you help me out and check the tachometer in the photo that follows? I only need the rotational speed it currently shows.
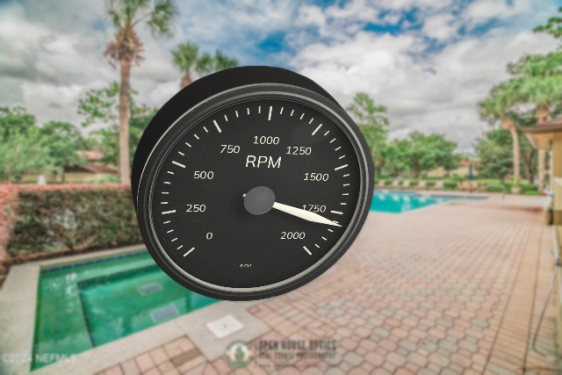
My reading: 1800 rpm
